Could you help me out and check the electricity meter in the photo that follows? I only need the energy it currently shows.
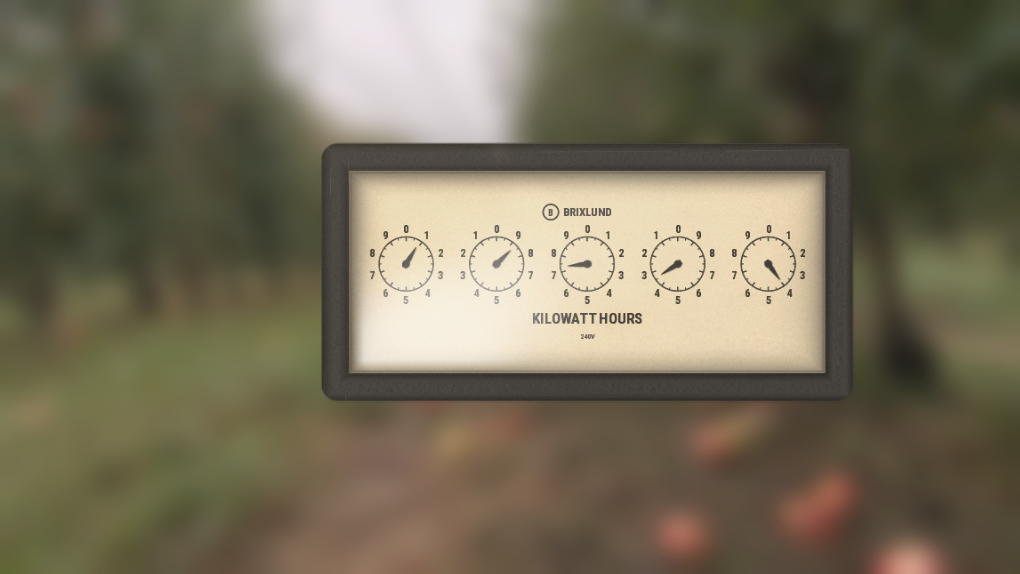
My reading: 8734 kWh
